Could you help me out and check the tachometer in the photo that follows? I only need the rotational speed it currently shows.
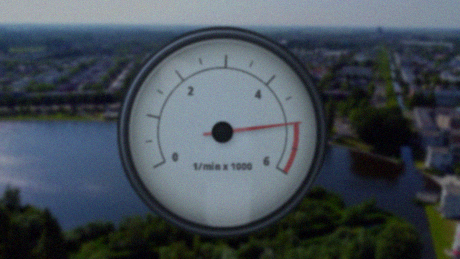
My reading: 5000 rpm
